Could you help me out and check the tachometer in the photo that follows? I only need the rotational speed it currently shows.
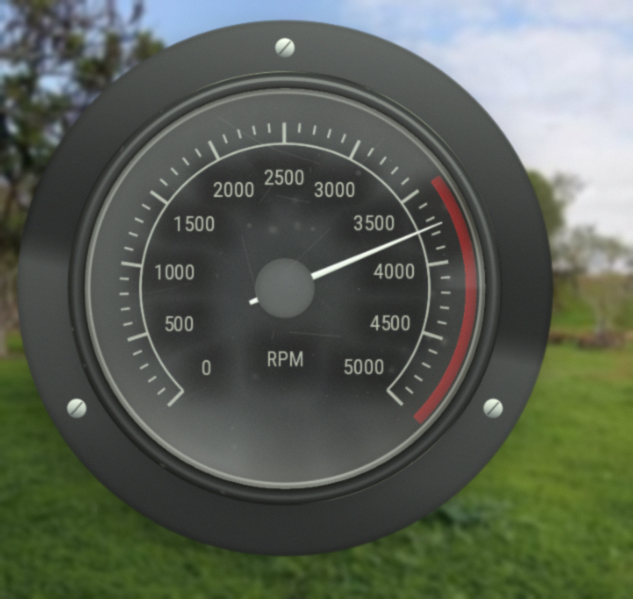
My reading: 3750 rpm
